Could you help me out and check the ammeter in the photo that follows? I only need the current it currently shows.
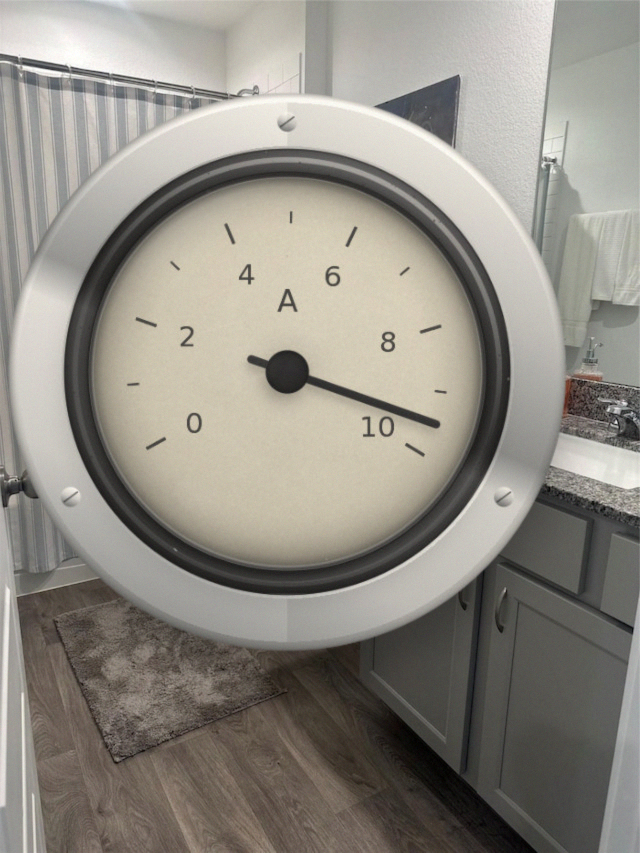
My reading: 9.5 A
